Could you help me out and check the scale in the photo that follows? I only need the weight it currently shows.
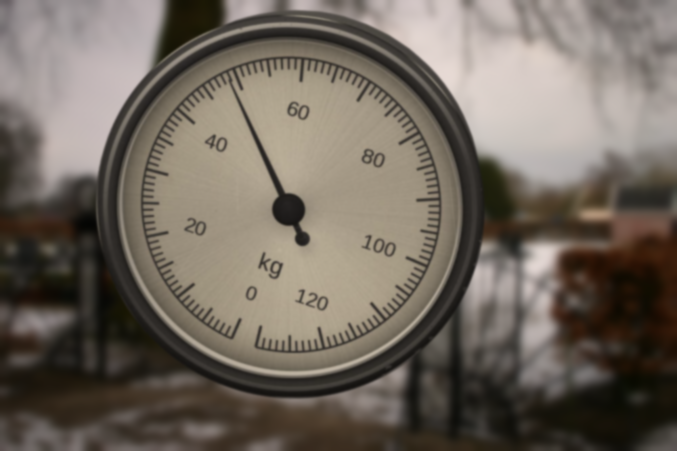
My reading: 49 kg
